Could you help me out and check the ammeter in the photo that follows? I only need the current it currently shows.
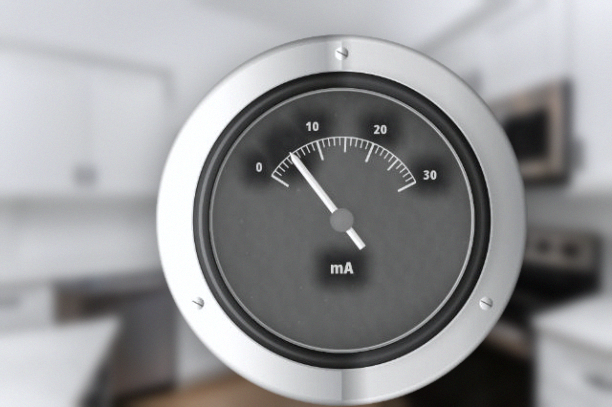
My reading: 5 mA
